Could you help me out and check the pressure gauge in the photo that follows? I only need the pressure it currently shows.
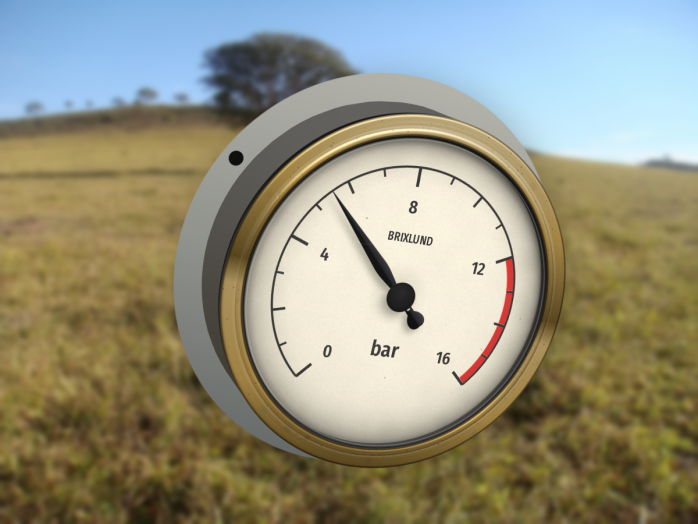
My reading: 5.5 bar
